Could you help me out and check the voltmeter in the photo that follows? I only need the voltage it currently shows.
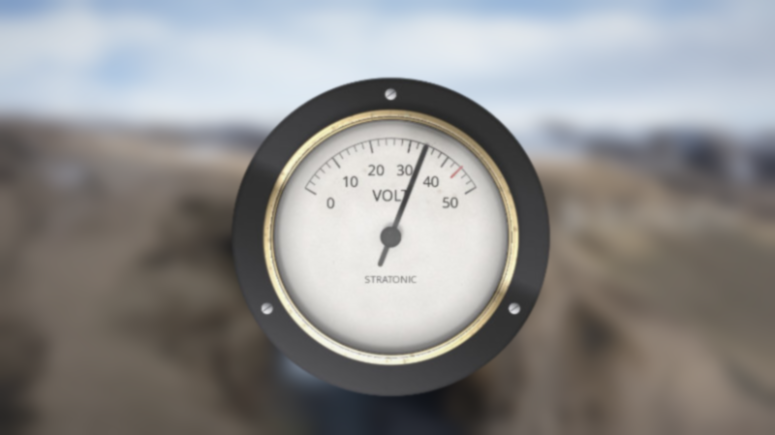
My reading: 34 V
